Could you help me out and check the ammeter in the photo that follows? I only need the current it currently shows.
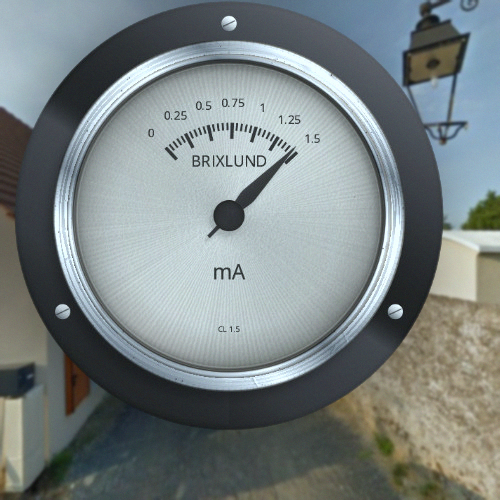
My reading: 1.45 mA
